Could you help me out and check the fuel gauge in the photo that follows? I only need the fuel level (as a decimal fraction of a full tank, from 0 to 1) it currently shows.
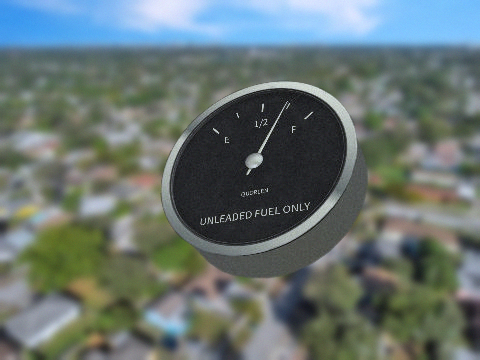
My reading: 0.75
